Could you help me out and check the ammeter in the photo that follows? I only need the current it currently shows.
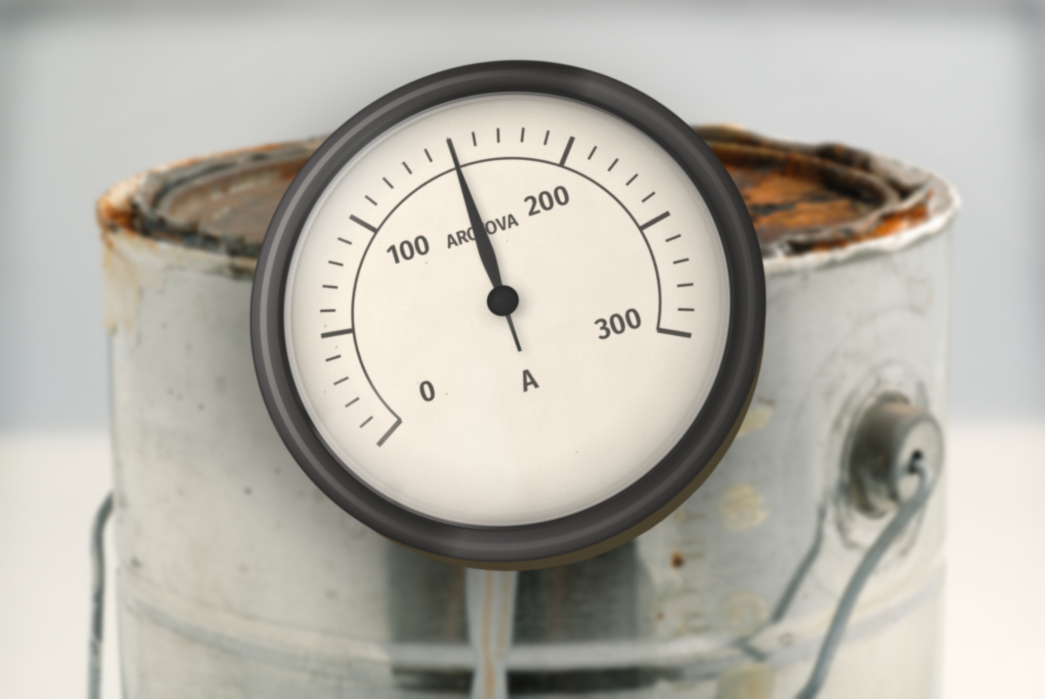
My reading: 150 A
